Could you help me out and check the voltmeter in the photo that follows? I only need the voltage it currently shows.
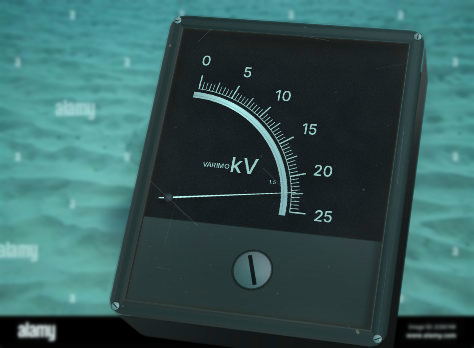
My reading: 22.5 kV
